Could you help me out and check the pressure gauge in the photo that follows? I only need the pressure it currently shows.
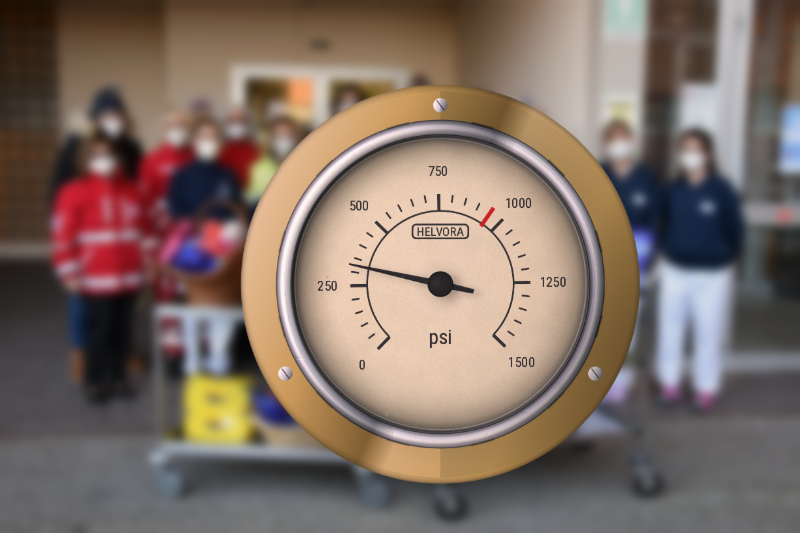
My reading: 325 psi
